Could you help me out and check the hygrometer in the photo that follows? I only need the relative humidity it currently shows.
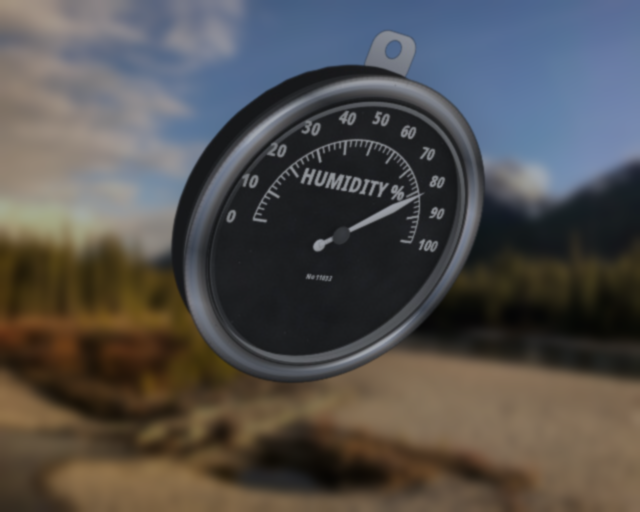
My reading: 80 %
